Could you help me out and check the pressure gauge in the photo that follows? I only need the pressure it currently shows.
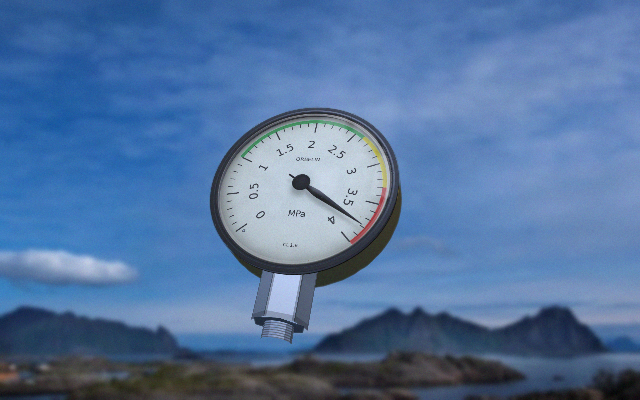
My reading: 3.8 MPa
